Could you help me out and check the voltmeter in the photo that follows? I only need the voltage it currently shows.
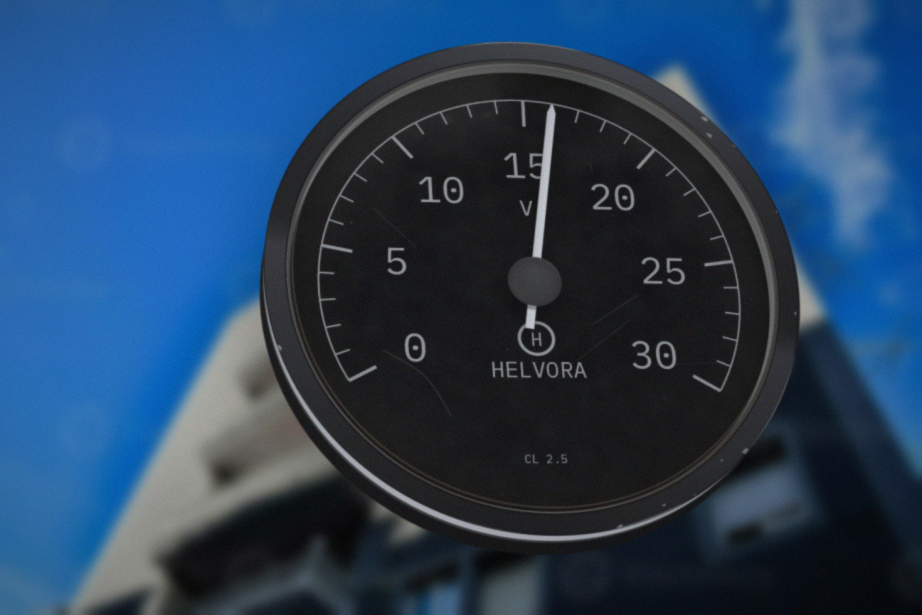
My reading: 16 V
